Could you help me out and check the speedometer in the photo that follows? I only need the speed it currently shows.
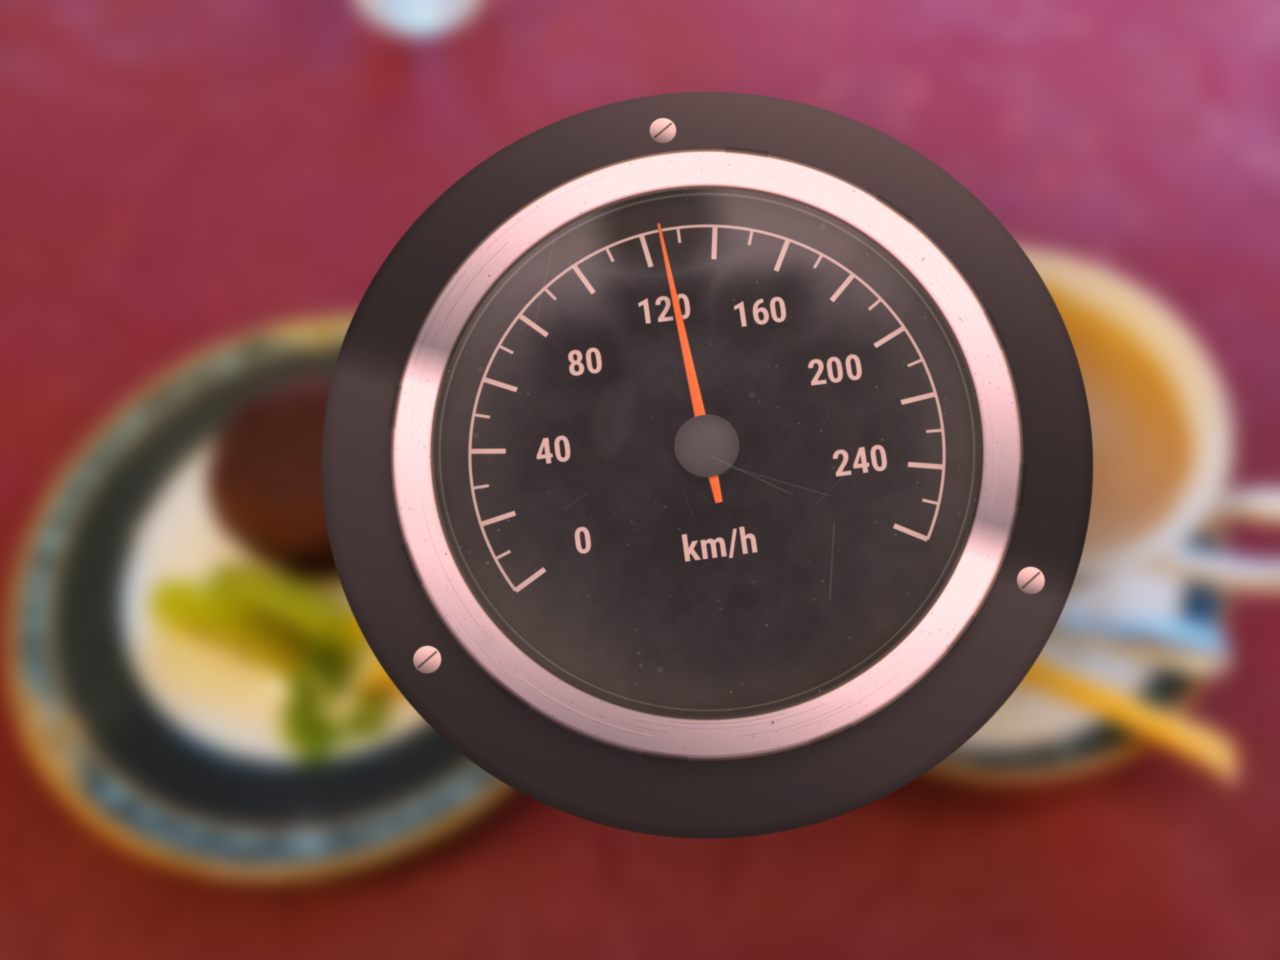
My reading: 125 km/h
